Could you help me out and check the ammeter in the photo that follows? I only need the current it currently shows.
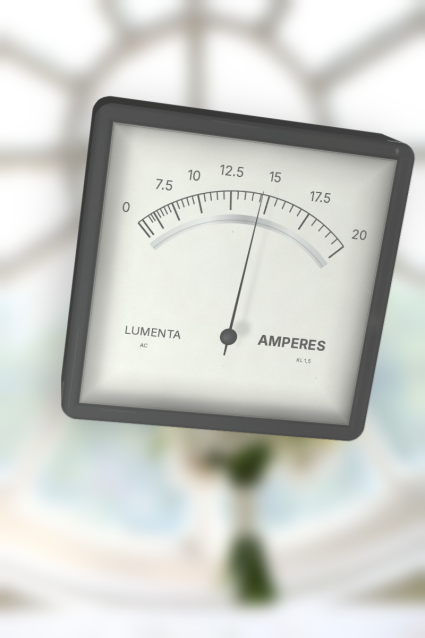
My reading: 14.5 A
